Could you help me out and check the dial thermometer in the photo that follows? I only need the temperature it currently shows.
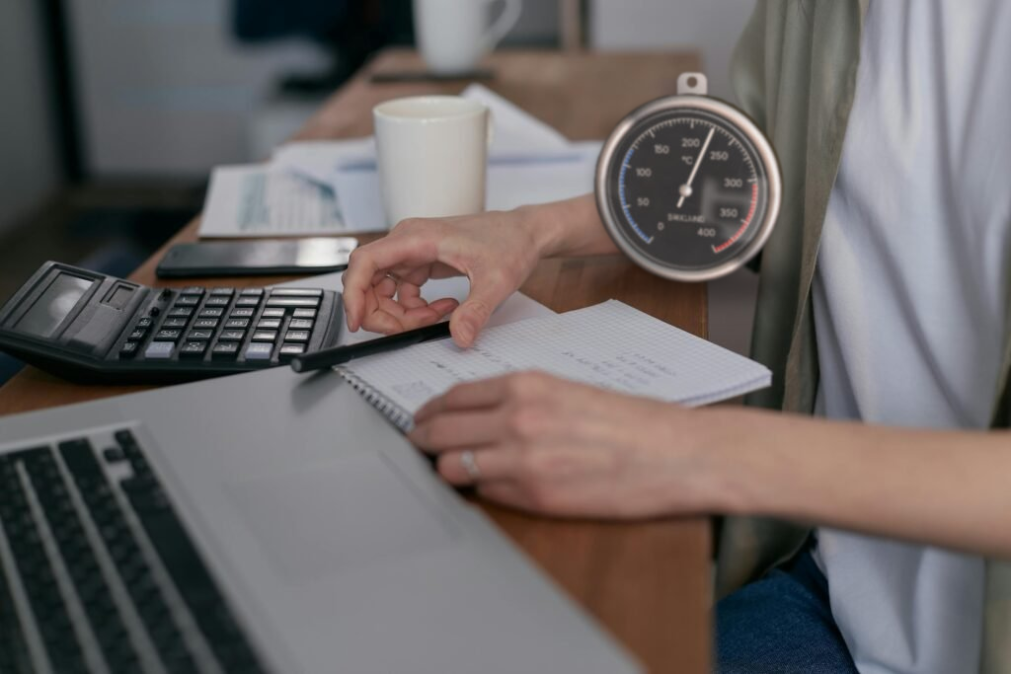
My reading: 225 °C
